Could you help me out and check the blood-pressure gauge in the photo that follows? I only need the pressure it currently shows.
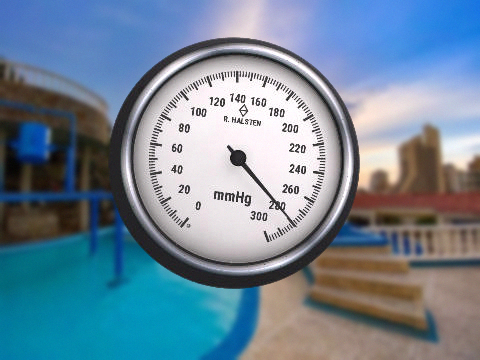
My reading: 280 mmHg
